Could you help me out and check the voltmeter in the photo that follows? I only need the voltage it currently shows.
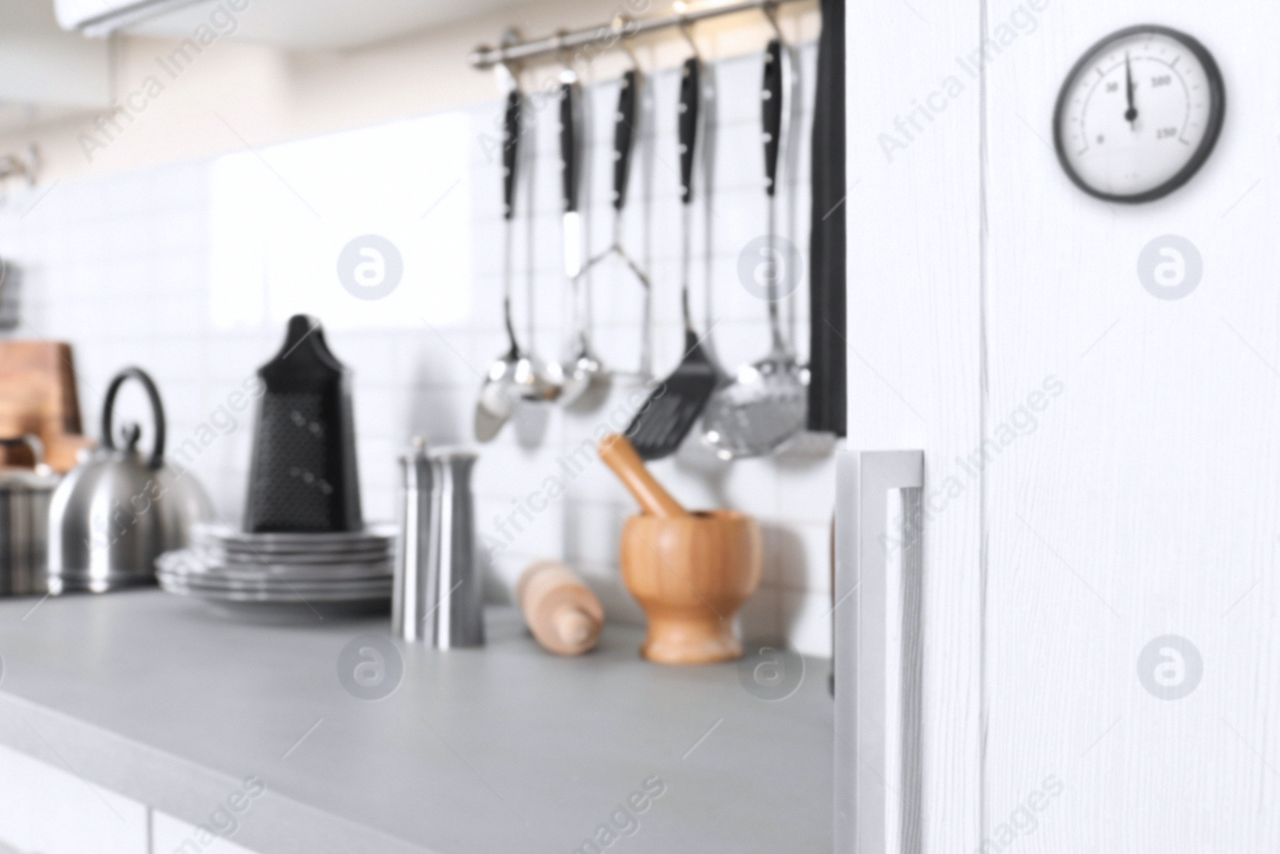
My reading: 70 V
